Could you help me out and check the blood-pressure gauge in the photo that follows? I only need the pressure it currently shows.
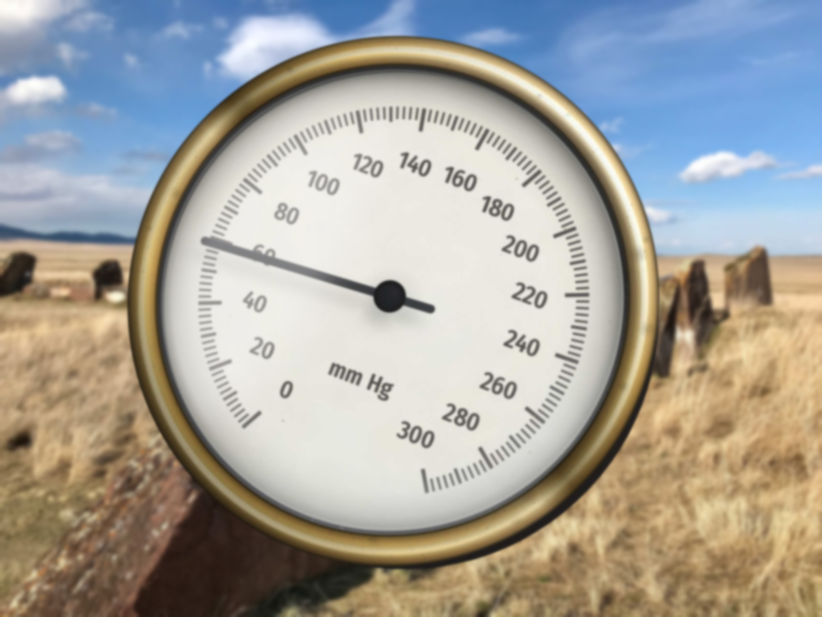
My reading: 58 mmHg
